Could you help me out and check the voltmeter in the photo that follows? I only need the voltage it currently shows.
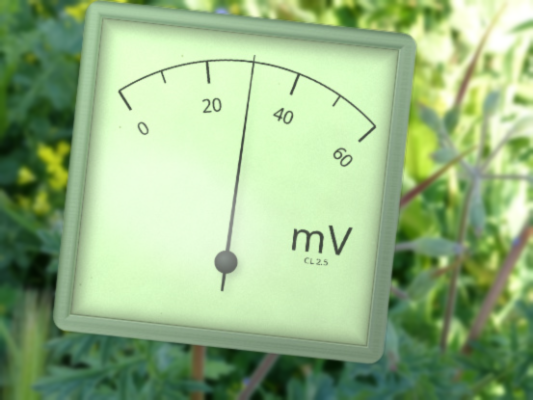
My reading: 30 mV
